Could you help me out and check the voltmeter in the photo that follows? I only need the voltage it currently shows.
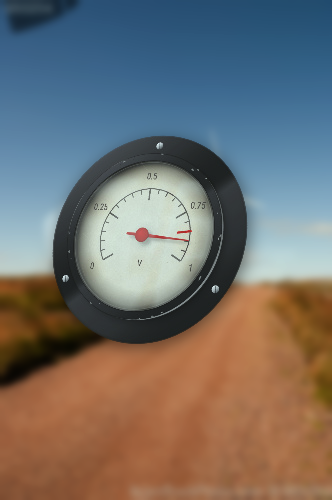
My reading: 0.9 V
